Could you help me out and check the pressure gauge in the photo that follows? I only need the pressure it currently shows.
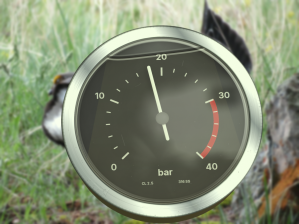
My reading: 18 bar
